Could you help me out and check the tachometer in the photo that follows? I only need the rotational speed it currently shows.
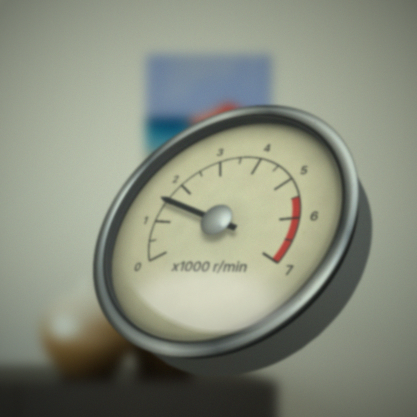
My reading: 1500 rpm
